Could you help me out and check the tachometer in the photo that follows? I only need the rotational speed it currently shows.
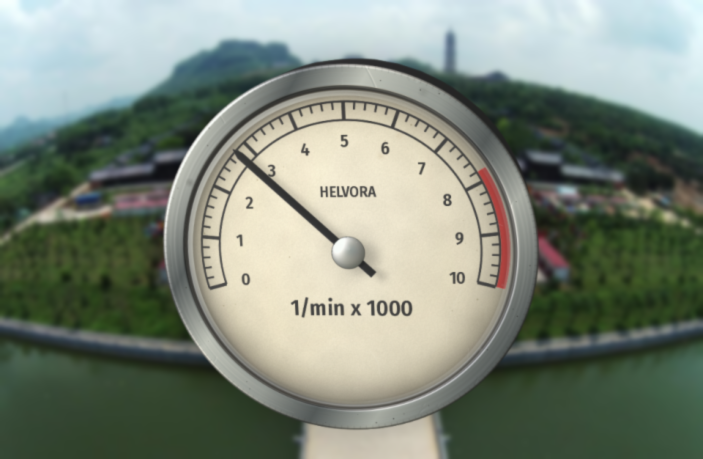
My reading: 2800 rpm
